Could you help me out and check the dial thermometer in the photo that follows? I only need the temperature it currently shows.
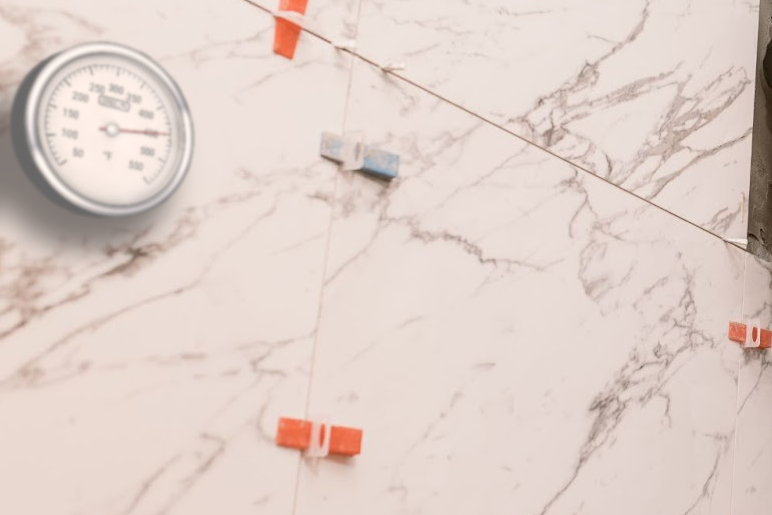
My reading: 450 °F
